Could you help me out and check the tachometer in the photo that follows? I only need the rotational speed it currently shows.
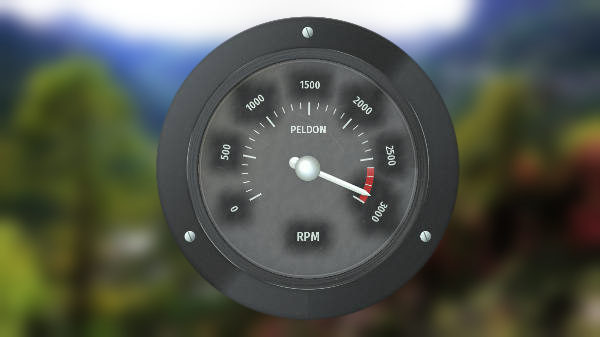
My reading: 2900 rpm
